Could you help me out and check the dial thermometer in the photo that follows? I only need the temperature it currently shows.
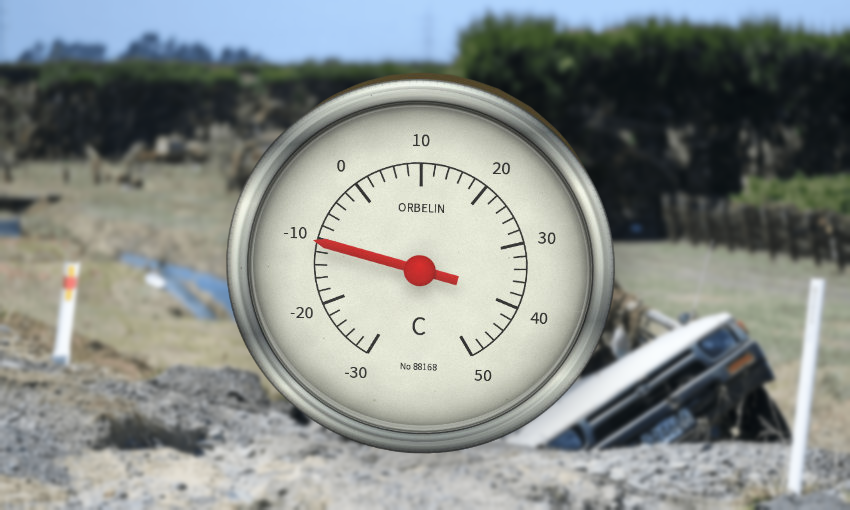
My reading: -10 °C
